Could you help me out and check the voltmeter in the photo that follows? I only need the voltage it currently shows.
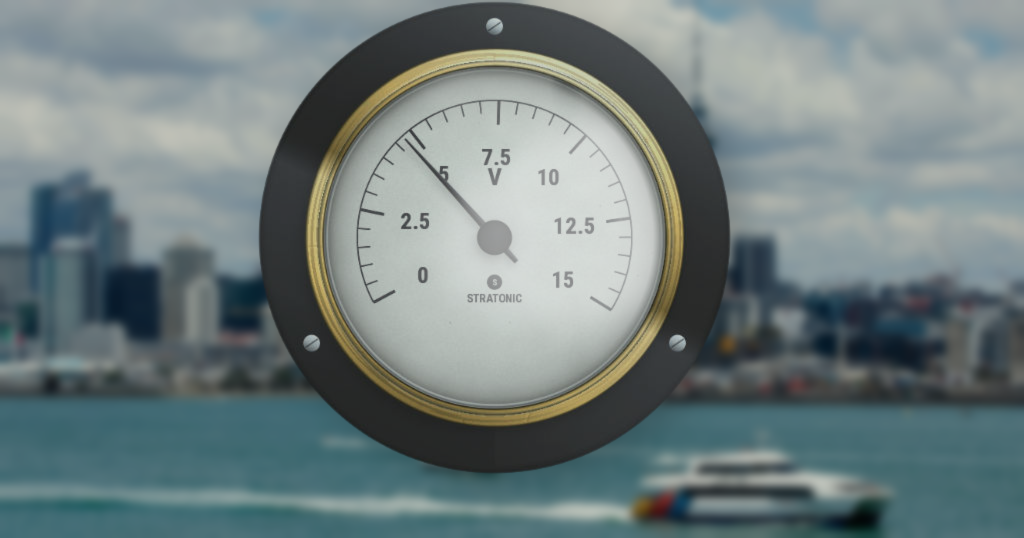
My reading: 4.75 V
